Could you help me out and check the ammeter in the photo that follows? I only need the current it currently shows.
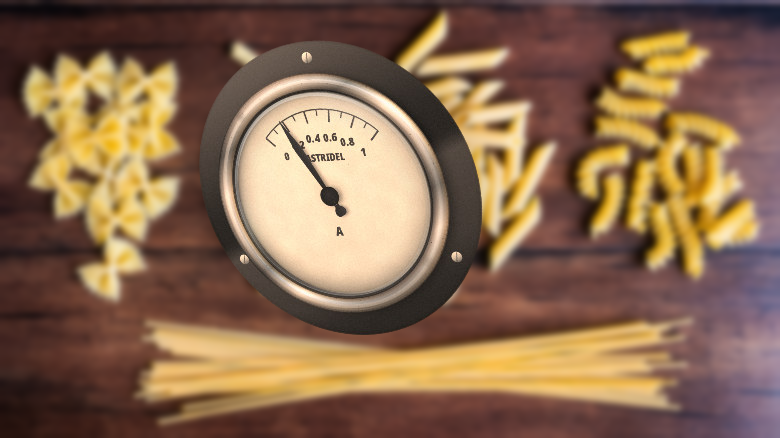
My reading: 0.2 A
